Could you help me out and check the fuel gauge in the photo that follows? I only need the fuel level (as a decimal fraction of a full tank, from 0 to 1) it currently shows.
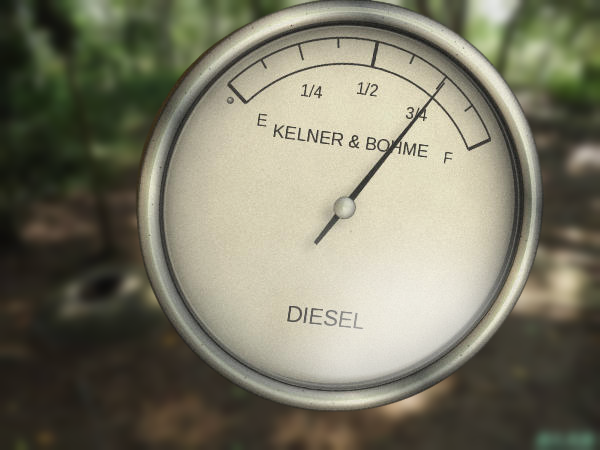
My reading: 0.75
